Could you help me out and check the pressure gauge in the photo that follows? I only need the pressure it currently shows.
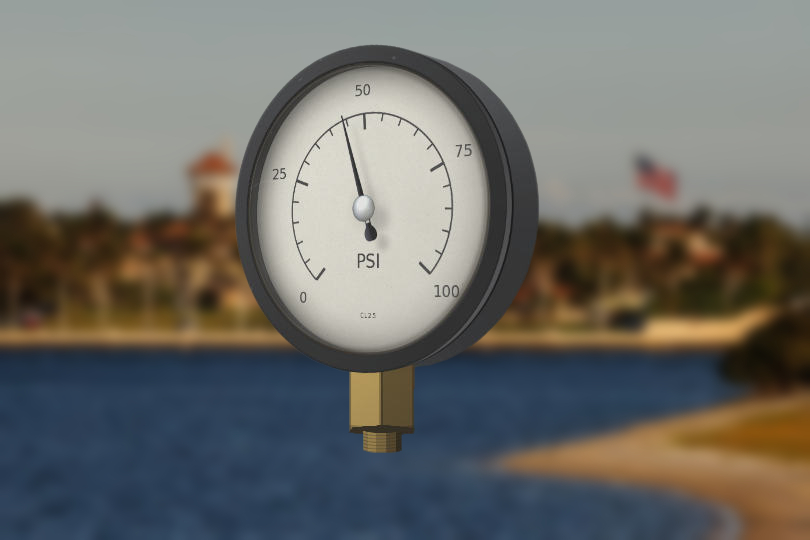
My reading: 45 psi
